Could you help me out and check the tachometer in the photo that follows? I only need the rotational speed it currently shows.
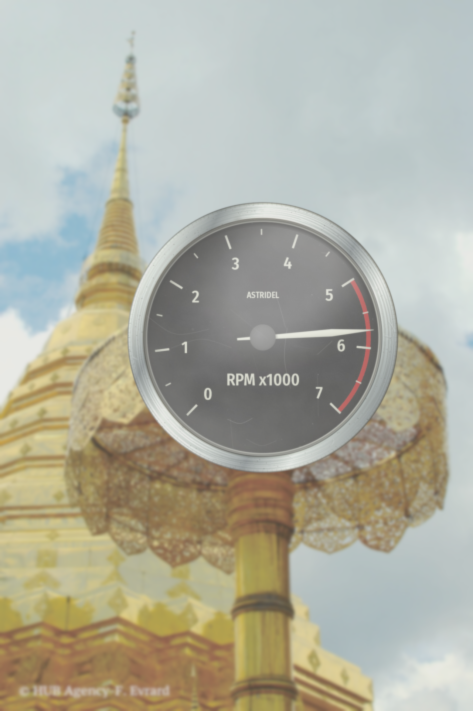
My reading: 5750 rpm
